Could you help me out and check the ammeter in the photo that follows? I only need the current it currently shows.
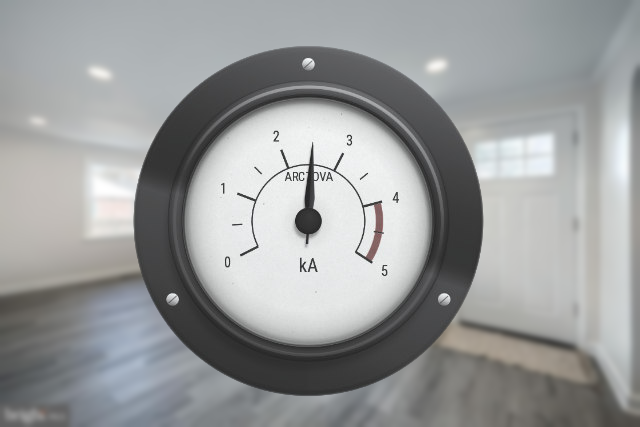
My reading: 2.5 kA
